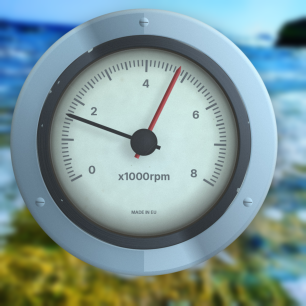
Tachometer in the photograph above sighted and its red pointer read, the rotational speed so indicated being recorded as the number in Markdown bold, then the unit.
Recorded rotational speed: **4800** rpm
